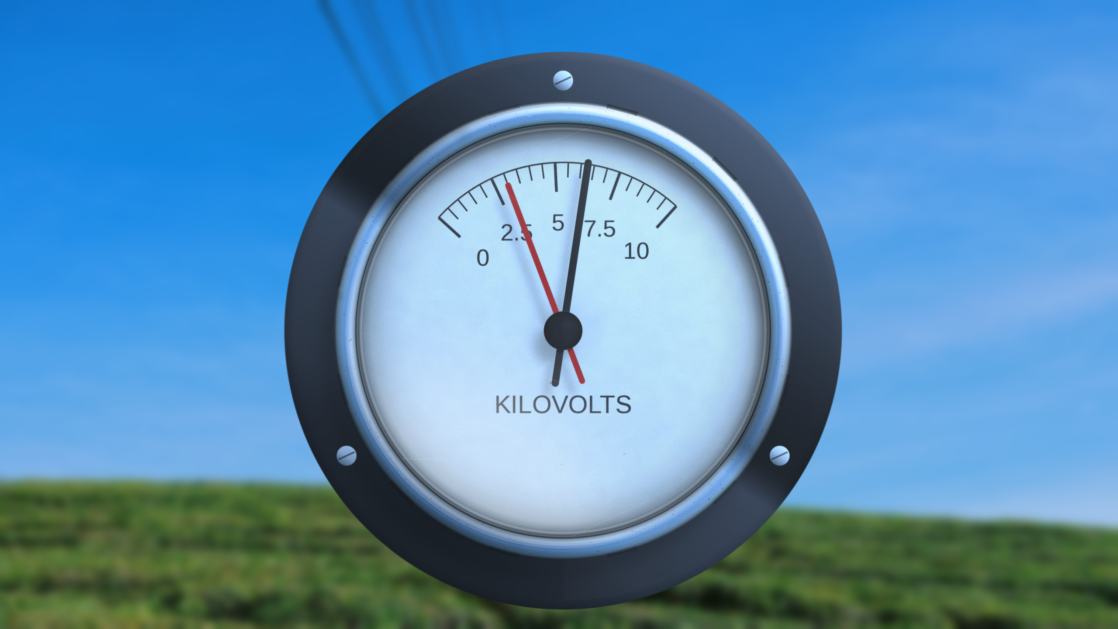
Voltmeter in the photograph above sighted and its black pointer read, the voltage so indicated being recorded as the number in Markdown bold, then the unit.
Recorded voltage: **6.25** kV
